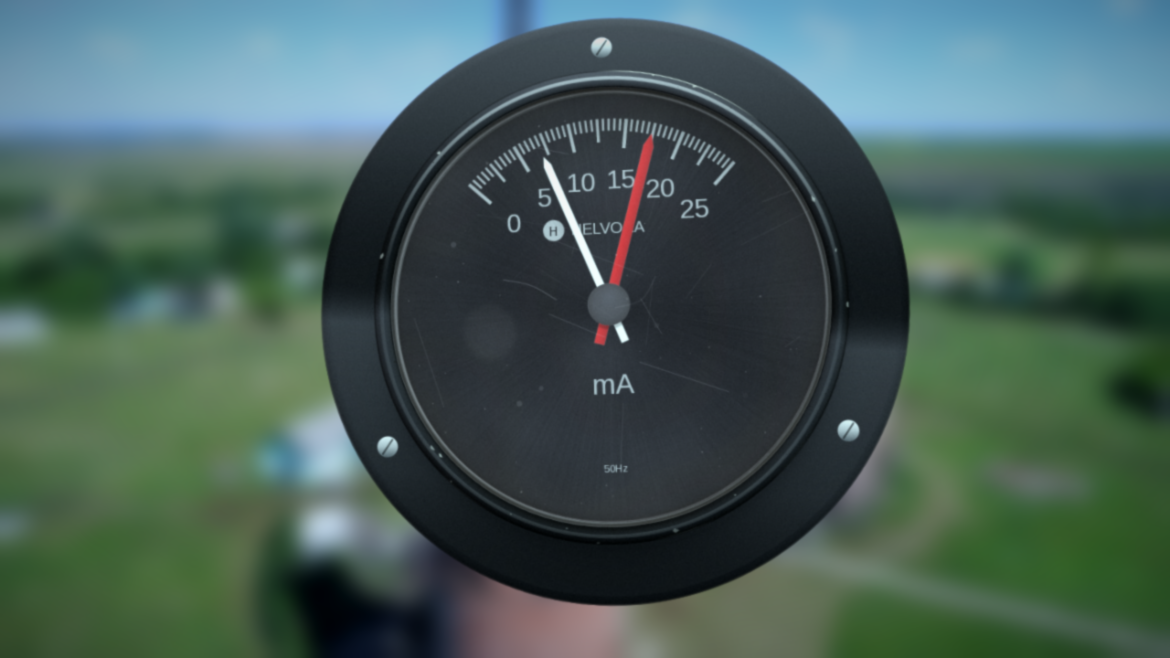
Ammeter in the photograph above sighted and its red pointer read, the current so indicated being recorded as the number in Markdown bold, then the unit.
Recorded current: **17.5** mA
